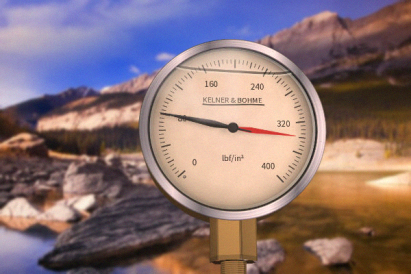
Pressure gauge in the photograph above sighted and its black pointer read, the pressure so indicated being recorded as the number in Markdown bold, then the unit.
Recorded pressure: **80** psi
